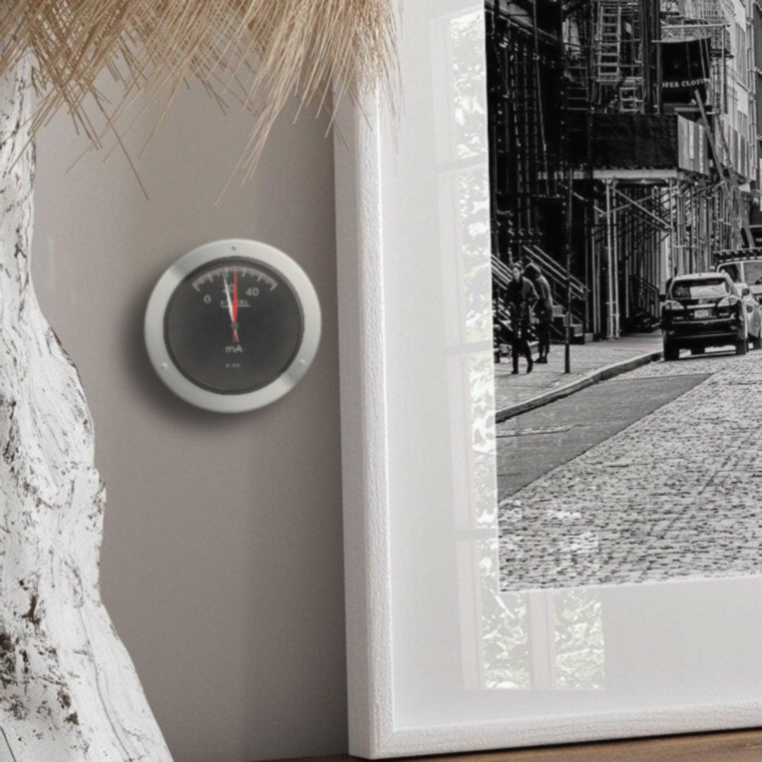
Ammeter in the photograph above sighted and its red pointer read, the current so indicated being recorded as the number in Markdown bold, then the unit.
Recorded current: **25** mA
